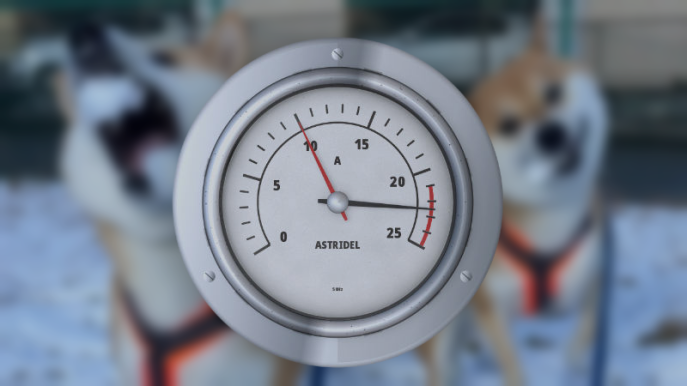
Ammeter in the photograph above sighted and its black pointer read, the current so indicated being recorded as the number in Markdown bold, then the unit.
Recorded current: **22.5** A
